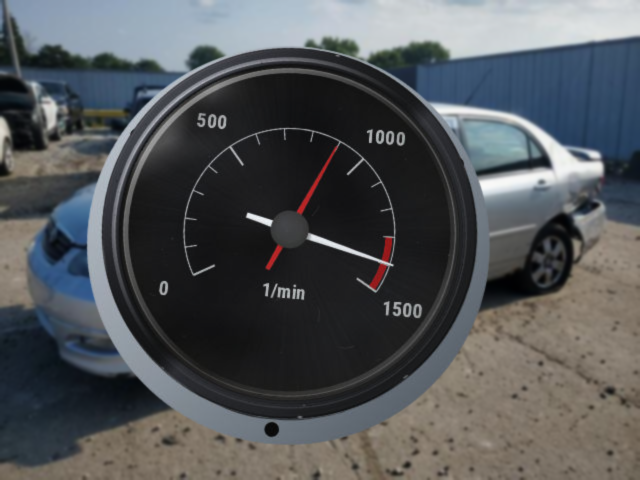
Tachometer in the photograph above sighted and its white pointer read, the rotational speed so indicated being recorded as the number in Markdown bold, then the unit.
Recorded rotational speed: **1400** rpm
